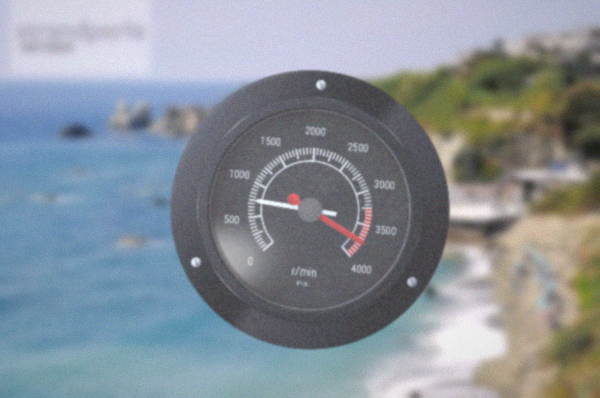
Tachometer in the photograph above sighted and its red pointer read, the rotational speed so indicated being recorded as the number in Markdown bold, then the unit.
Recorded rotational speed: **3750** rpm
